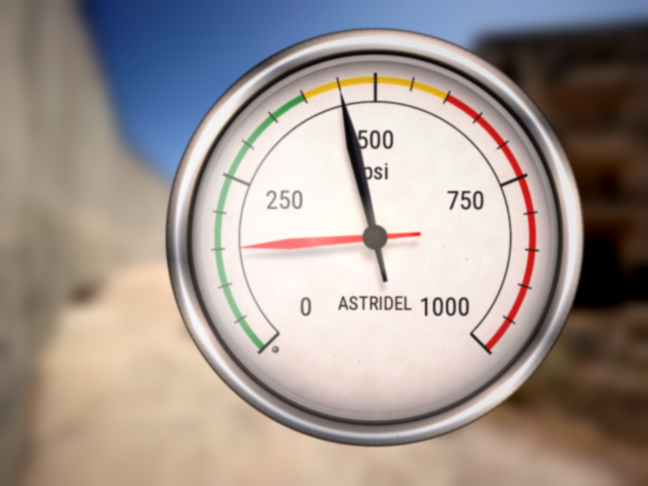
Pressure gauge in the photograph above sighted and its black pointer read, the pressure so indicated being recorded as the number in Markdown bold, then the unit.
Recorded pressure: **450** psi
